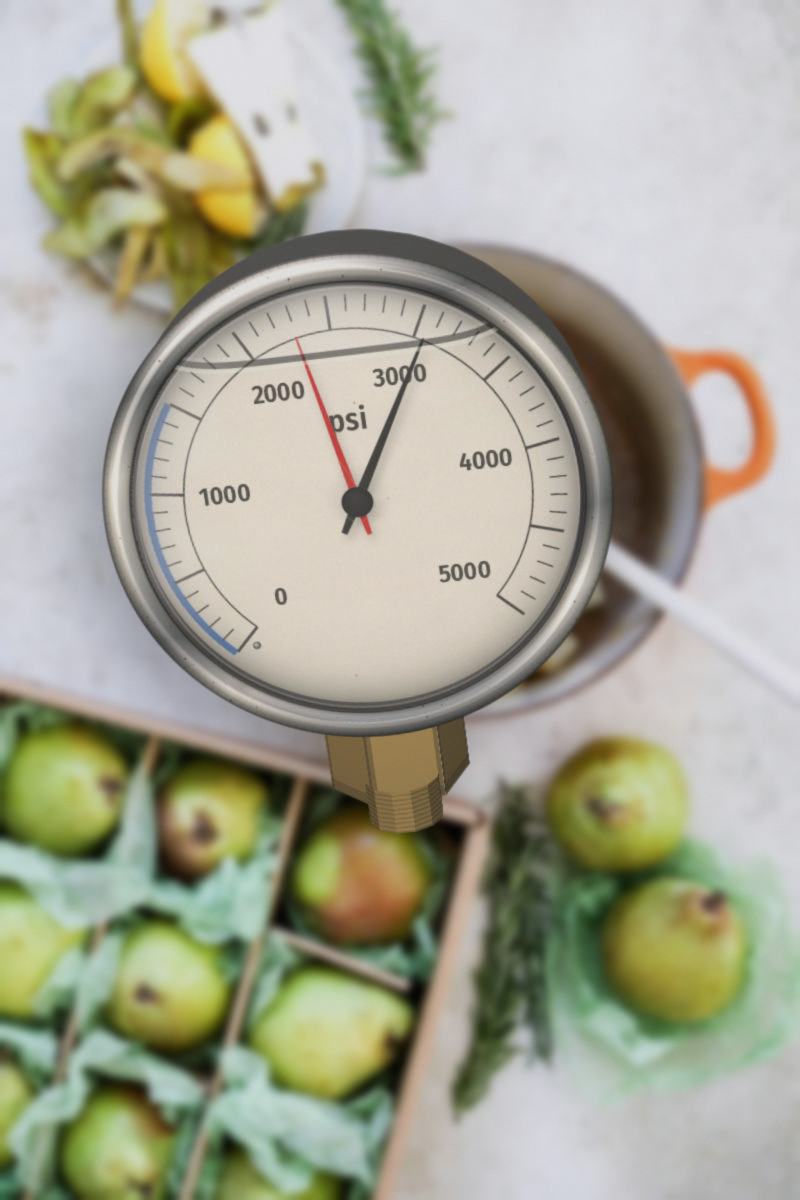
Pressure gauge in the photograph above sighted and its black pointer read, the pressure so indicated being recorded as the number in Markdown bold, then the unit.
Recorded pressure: **3050** psi
